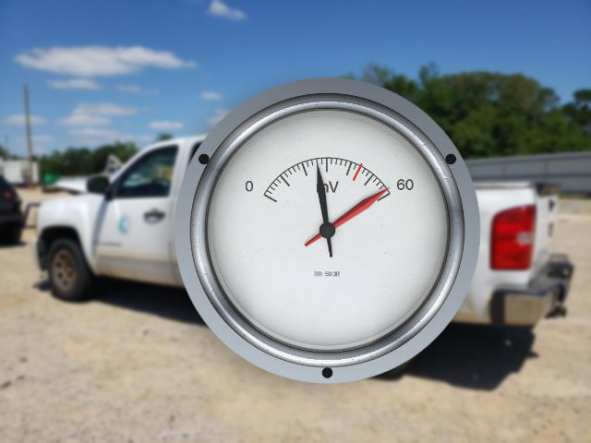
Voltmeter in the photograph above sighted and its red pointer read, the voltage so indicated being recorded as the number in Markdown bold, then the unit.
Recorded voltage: **58** mV
